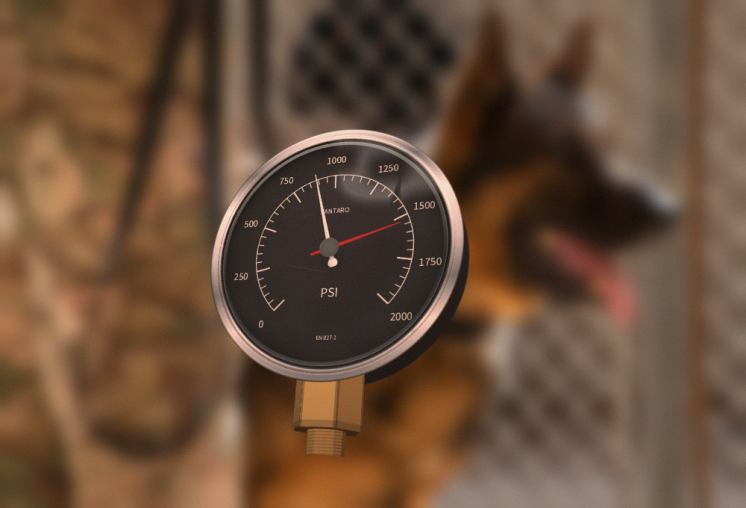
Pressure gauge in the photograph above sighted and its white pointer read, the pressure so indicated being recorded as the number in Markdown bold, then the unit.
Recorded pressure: **900** psi
